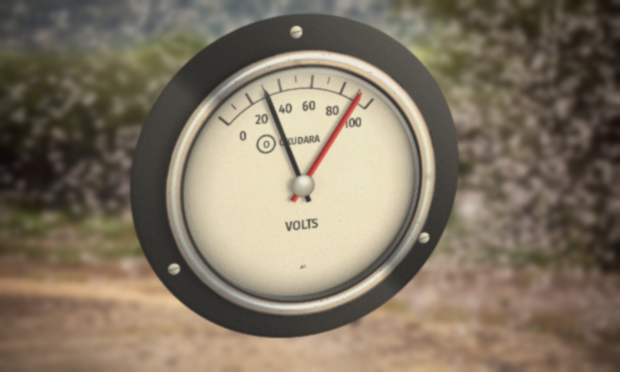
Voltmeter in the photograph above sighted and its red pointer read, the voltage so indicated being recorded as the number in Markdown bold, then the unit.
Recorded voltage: **90** V
